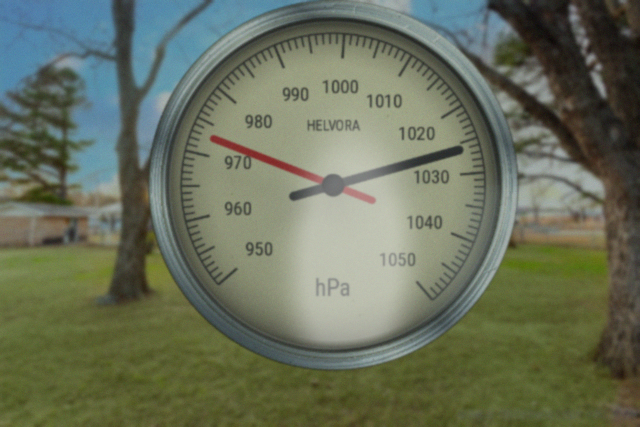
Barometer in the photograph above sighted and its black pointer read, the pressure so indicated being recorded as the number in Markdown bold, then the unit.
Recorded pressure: **1026** hPa
